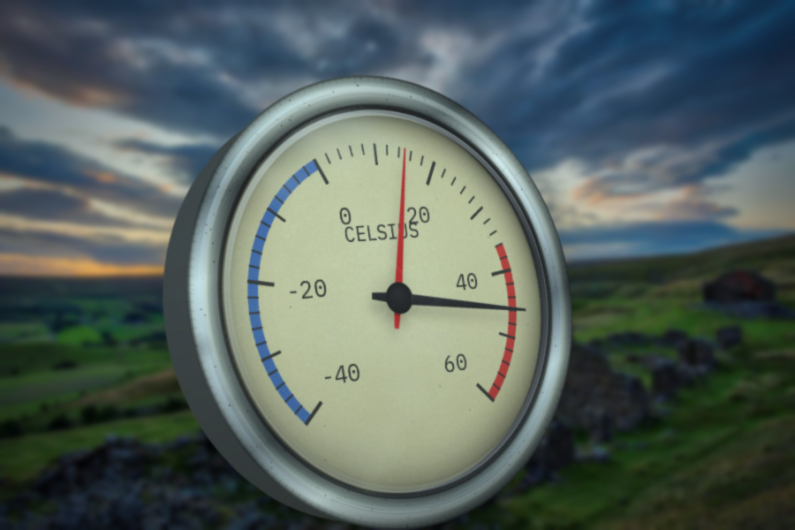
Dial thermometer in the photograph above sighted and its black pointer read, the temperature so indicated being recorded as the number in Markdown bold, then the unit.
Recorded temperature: **46** °C
